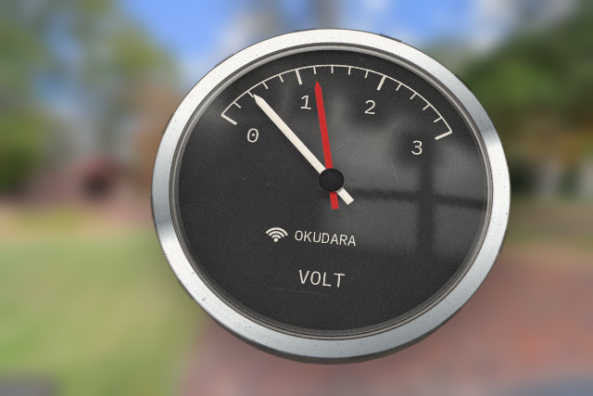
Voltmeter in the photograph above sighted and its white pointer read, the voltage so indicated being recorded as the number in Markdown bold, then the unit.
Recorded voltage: **0.4** V
